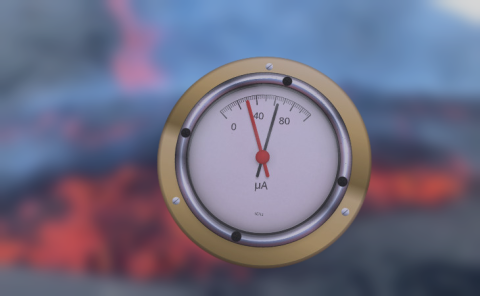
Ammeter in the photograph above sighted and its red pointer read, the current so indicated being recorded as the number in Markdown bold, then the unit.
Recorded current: **30** µA
